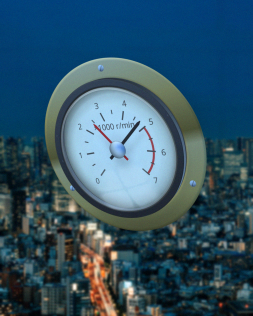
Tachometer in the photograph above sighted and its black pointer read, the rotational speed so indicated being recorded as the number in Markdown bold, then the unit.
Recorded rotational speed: **4750** rpm
